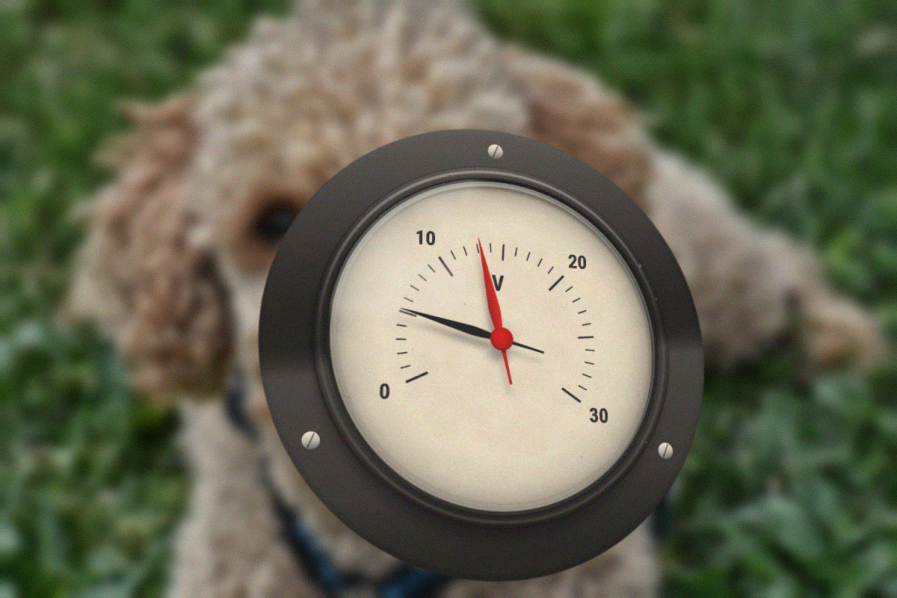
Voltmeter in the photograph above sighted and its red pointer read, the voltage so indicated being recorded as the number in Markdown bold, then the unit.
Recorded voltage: **13** V
